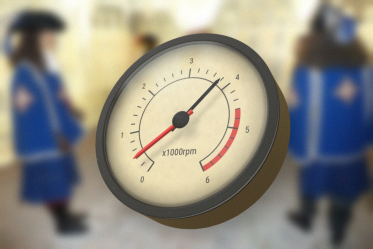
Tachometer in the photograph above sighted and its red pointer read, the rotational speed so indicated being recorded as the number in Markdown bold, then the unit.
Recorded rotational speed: **400** rpm
